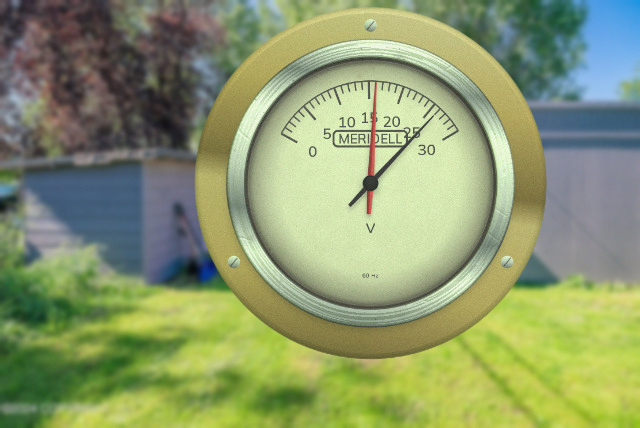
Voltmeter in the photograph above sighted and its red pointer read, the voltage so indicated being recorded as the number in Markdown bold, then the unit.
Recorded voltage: **16** V
